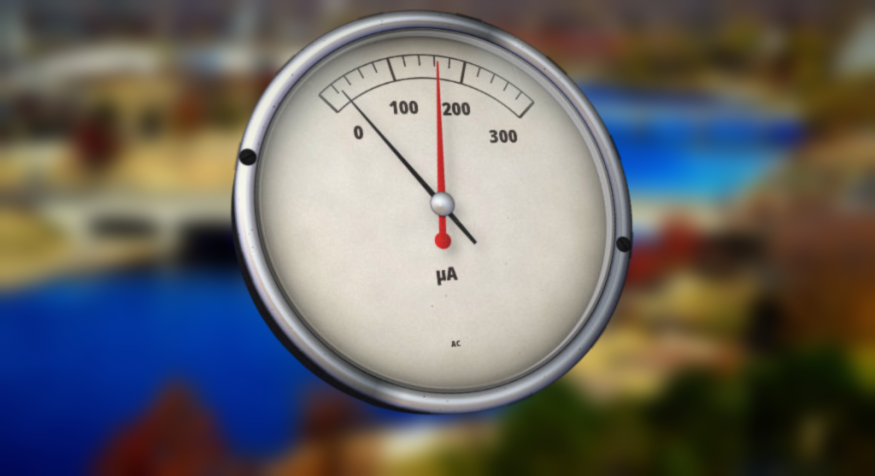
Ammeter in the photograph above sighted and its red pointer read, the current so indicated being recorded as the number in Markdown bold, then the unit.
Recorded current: **160** µA
